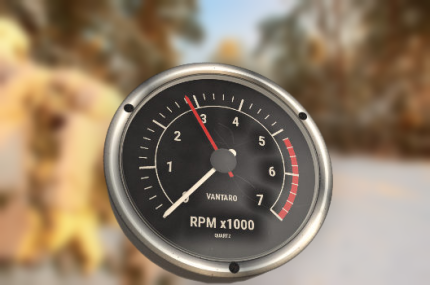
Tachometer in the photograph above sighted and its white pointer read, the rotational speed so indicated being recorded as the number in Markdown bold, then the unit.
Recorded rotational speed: **0** rpm
